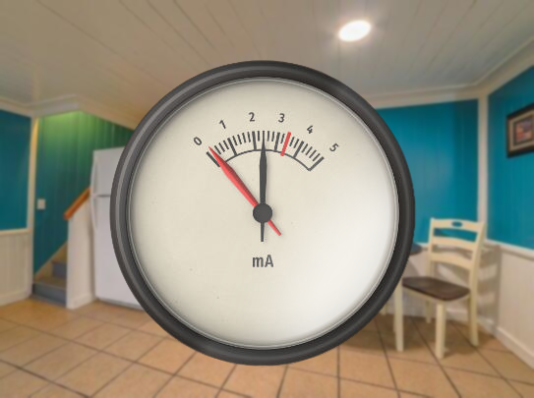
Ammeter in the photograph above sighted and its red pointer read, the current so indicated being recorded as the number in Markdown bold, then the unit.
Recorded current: **0.2** mA
